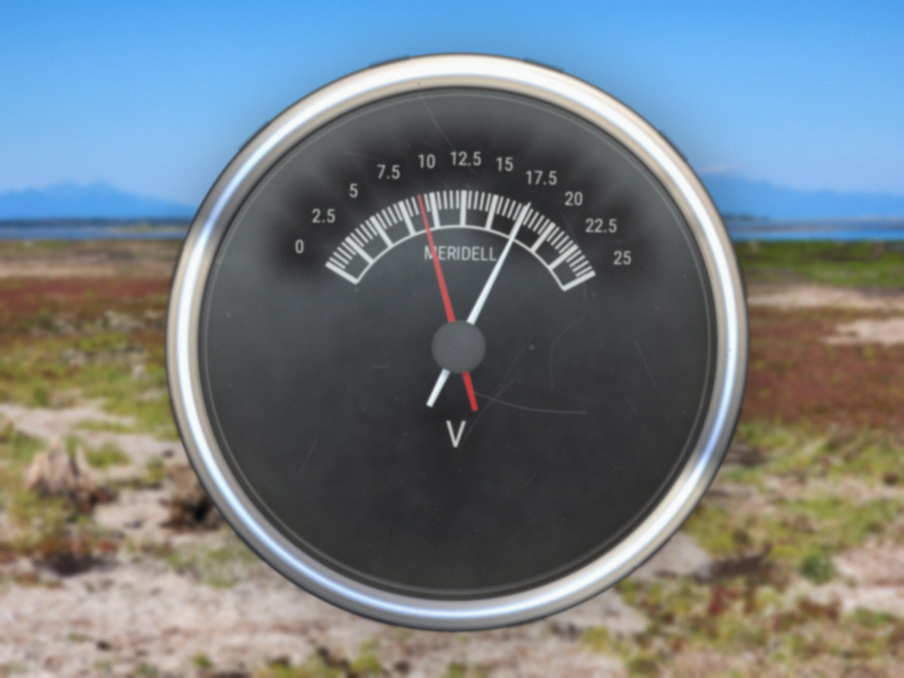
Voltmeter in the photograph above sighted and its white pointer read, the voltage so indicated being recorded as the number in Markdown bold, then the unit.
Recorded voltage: **17.5** V
